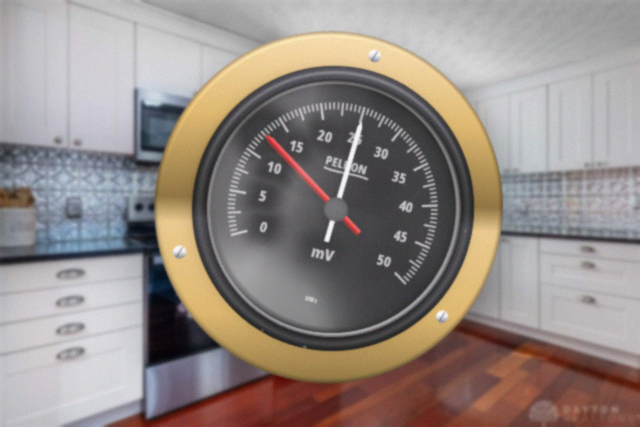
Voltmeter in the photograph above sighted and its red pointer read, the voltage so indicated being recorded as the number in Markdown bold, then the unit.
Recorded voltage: **12.5** mV
